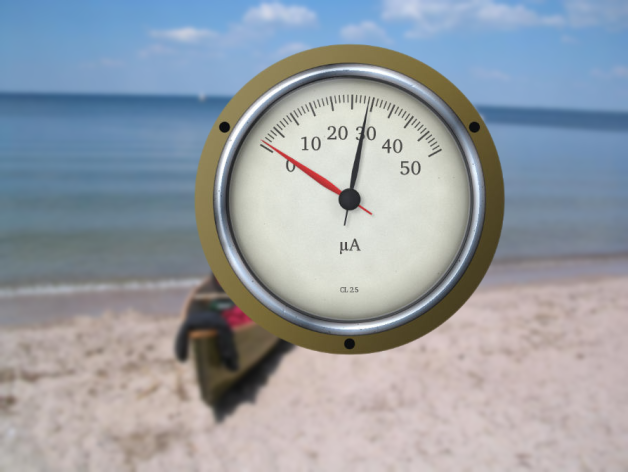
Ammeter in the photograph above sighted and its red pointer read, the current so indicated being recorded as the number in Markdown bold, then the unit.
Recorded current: **1** µA
